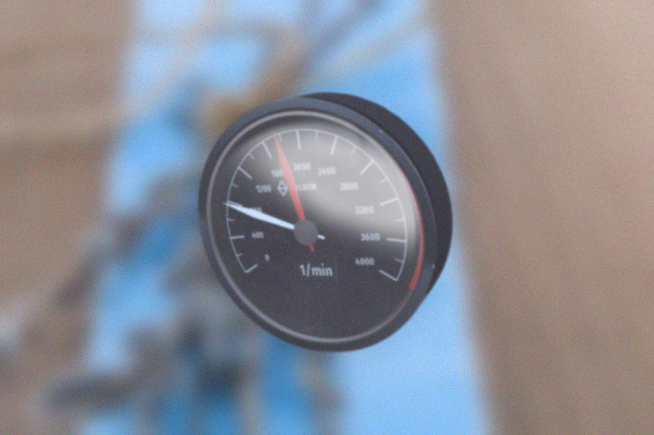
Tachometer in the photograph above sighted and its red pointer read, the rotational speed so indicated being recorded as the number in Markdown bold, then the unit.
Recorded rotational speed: **1800** rpm
